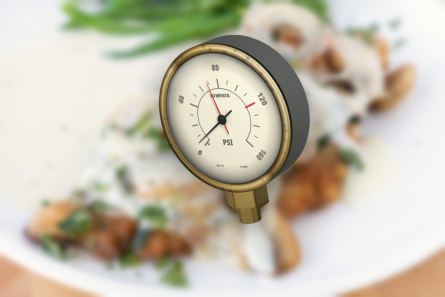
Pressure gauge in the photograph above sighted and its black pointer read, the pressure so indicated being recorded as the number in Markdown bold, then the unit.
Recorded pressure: **5** psi
